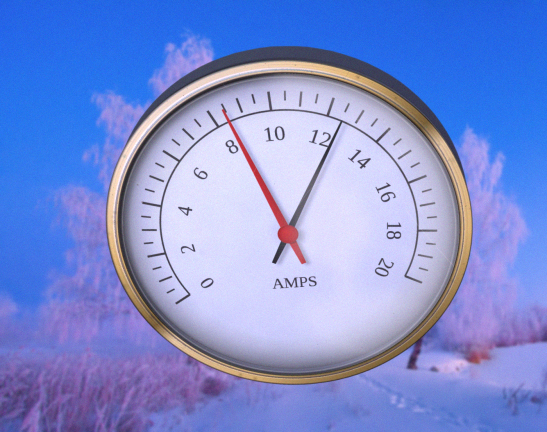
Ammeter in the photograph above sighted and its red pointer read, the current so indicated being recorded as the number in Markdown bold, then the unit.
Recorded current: **8.5** A
